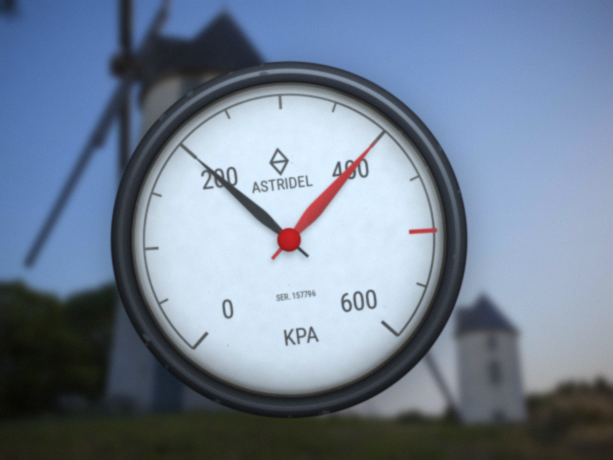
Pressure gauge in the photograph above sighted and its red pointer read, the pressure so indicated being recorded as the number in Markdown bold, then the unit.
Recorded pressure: **400** kPa
